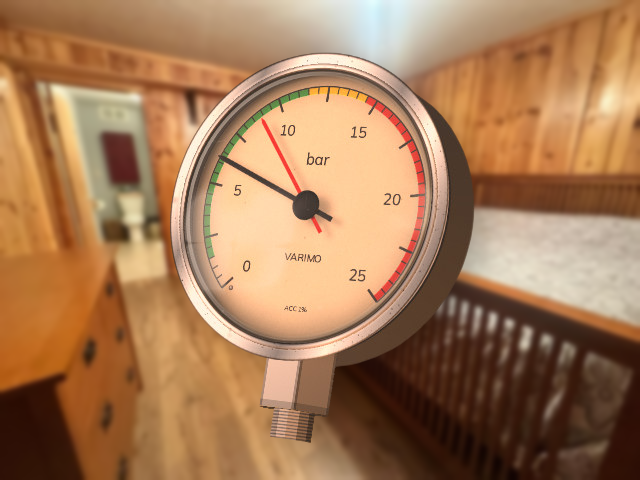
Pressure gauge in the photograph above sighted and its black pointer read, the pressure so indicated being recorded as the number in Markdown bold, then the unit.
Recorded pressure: **6.25** bar
